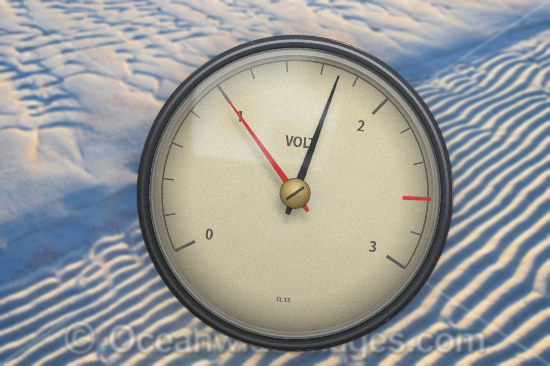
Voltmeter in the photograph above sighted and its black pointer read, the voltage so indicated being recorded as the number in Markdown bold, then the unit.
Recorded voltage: **1.7** V
